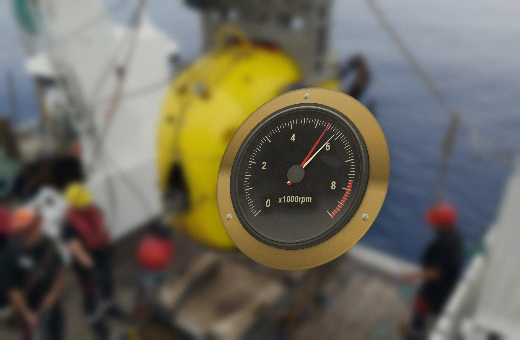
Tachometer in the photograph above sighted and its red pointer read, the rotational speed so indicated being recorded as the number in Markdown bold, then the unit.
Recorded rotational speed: **5500** rpm
